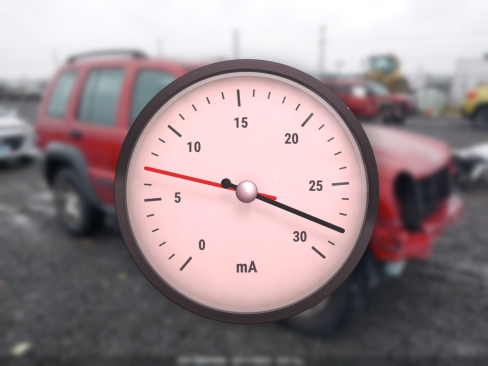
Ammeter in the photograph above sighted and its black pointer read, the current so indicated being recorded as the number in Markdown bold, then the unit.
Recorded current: **28** mA
